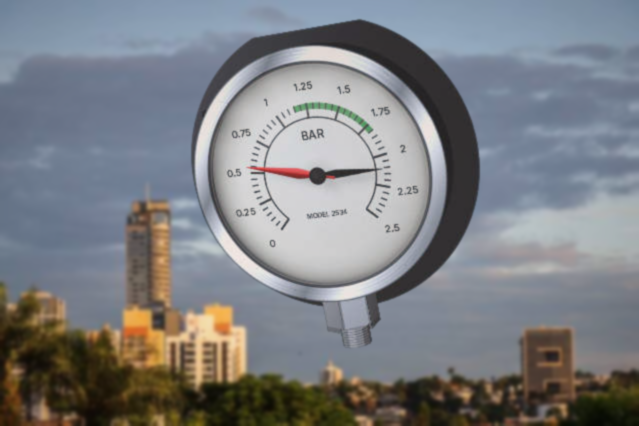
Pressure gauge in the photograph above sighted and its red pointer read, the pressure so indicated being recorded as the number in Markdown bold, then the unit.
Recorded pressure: **0.55** bar
